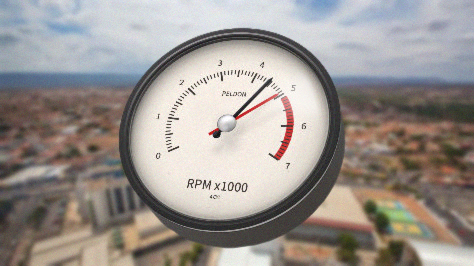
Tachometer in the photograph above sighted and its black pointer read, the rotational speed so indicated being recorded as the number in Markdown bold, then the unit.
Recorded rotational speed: **4500** rpm
